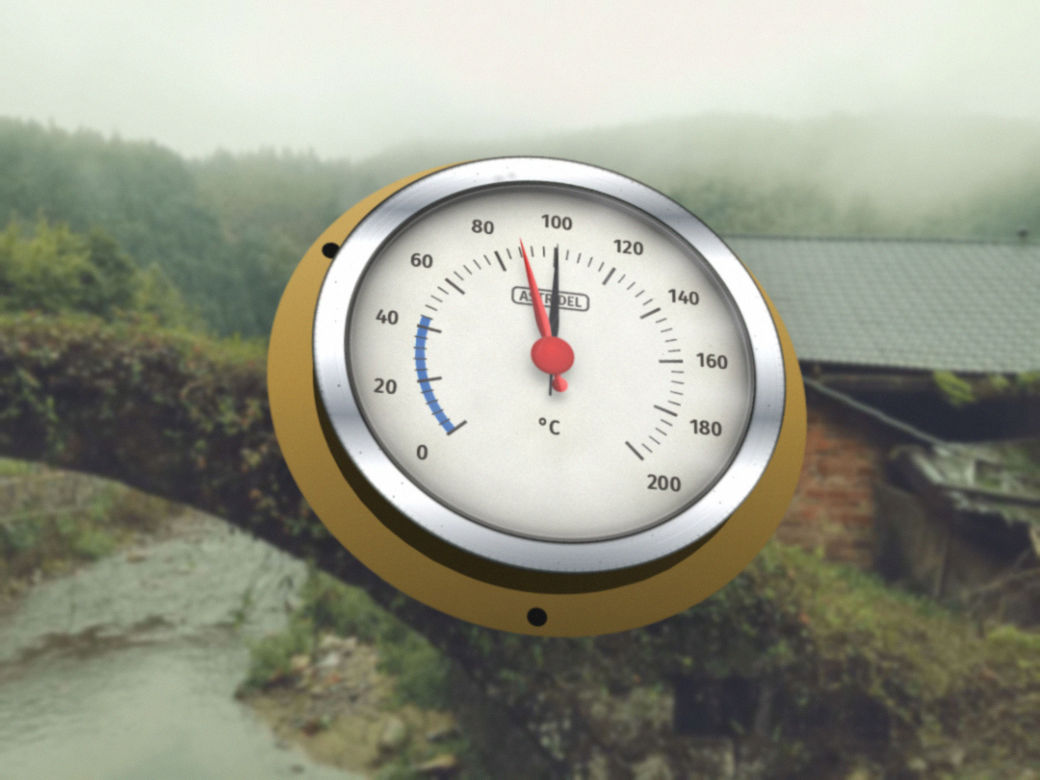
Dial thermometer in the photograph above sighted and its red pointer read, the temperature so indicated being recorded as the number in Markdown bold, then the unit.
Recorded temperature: **88** °C
